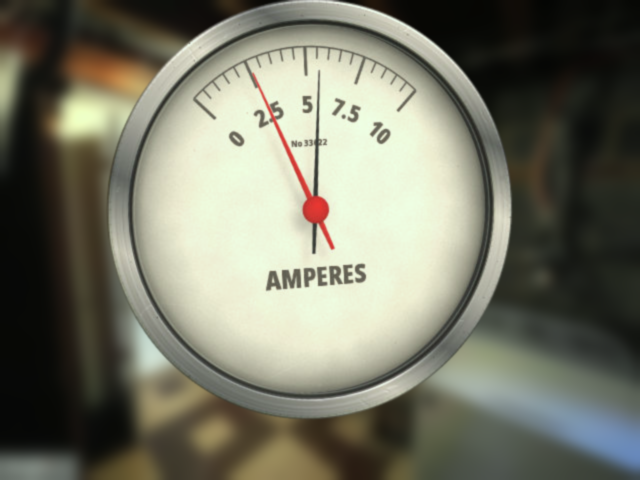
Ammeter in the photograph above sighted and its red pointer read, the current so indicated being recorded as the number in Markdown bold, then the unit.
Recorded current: **2.5** A
